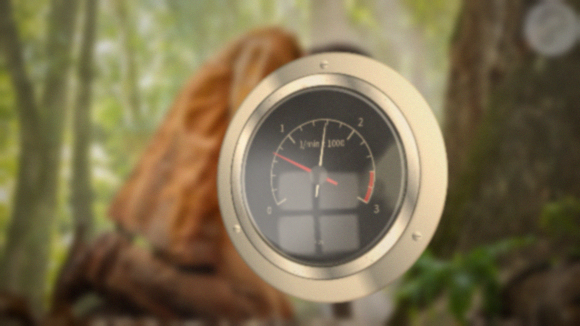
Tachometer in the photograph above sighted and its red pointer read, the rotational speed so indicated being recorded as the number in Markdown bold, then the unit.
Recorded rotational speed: **700** rpm
